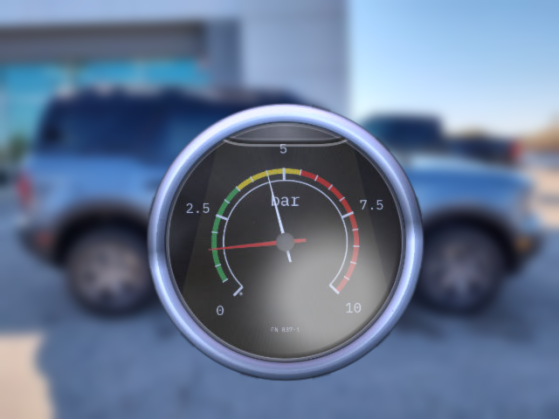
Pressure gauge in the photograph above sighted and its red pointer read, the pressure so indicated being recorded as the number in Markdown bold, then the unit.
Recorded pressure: **1.5** bar
